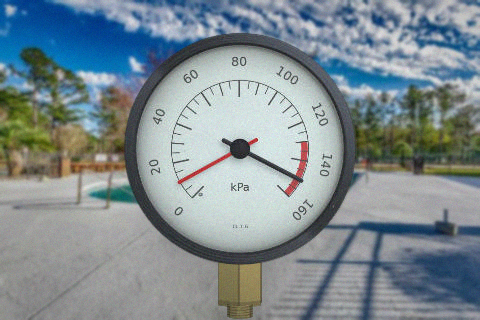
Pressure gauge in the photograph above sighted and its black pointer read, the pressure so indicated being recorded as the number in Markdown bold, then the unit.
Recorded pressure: **150** kPa
